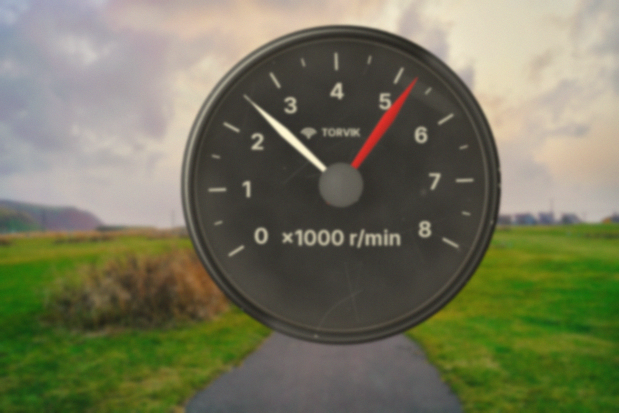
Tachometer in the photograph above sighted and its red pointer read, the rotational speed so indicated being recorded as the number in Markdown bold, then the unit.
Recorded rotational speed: **5250** rpm
